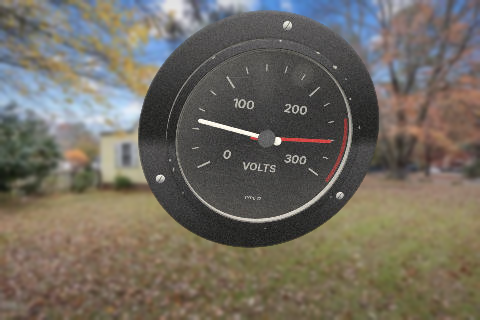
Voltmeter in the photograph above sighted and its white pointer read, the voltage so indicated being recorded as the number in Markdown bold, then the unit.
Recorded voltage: **50** V
